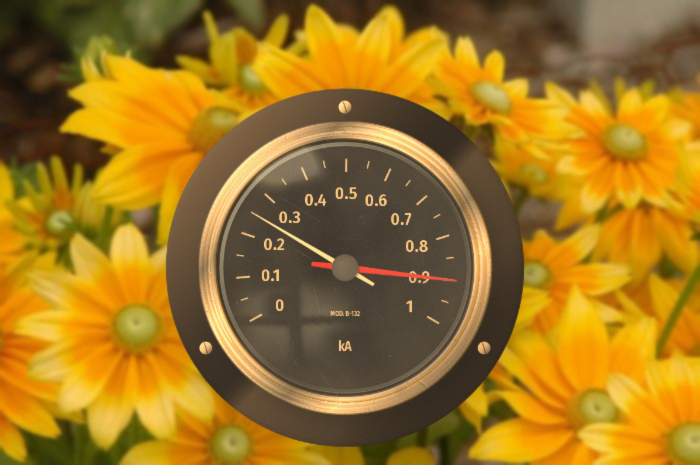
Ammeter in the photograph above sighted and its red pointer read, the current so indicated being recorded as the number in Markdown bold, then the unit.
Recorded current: **0.9** kA
